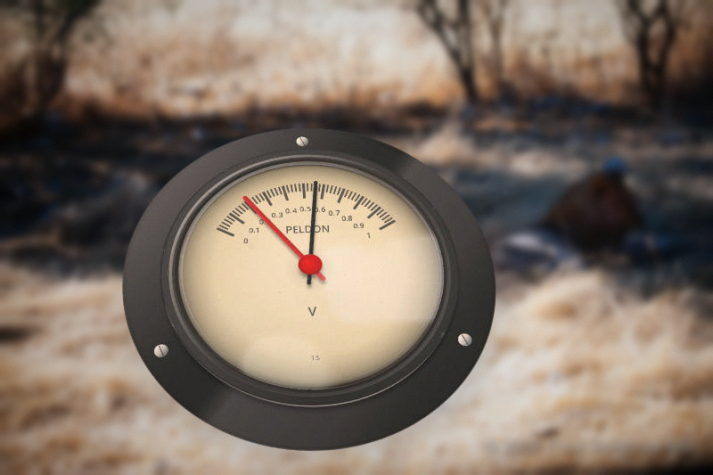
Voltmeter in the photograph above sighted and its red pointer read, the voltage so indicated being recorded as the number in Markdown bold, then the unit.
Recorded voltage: **0.2** V
